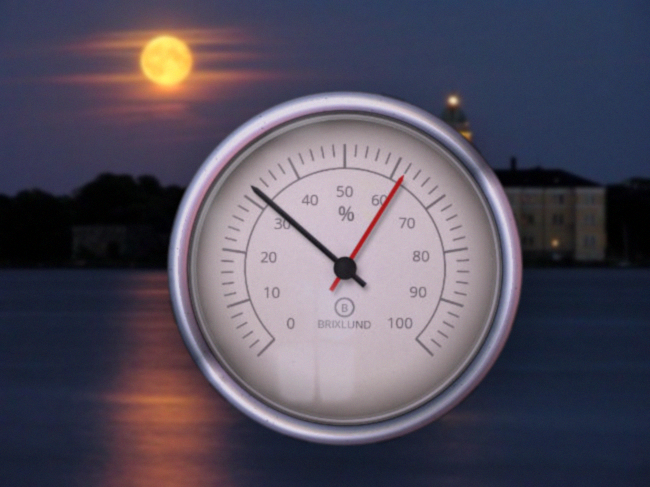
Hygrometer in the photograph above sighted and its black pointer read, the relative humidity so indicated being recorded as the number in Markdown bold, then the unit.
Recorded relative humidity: **32** %
